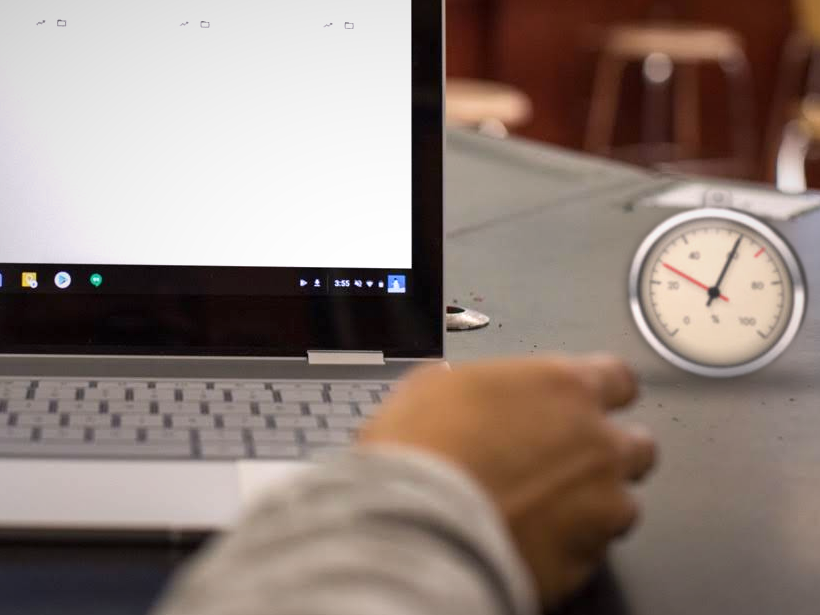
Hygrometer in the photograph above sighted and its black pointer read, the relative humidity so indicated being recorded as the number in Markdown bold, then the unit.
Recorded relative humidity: **60** %
